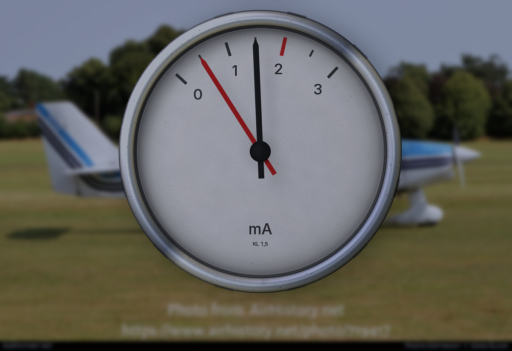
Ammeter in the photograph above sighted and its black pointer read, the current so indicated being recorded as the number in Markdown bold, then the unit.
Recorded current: **1.5** mA
